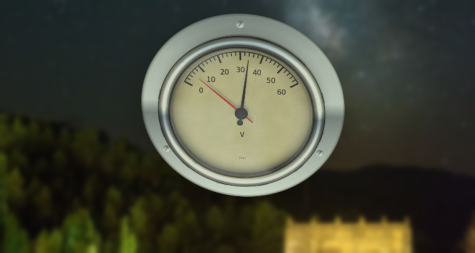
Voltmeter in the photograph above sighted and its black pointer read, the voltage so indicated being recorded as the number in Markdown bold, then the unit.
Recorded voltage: **34** V
